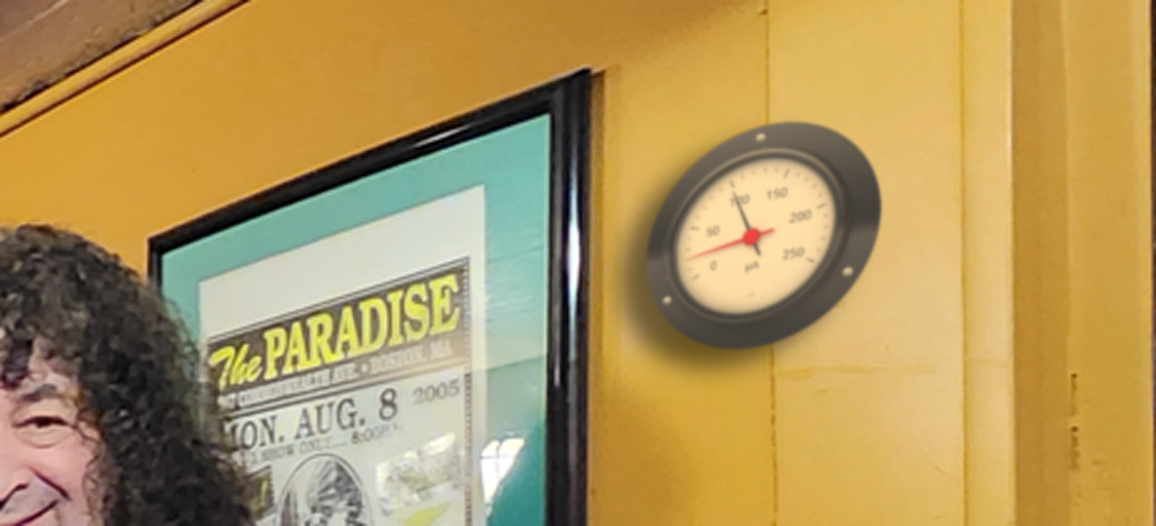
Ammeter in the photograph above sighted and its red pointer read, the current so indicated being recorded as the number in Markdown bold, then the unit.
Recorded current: **20** µA
